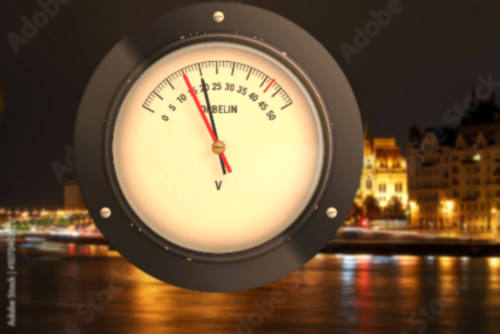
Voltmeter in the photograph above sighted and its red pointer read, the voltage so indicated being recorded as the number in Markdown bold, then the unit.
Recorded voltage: **15** V
